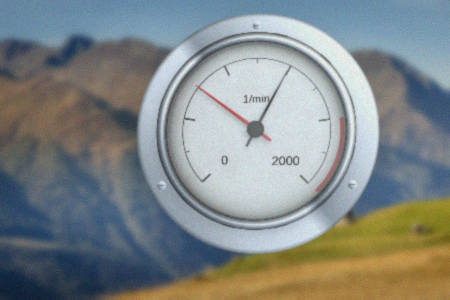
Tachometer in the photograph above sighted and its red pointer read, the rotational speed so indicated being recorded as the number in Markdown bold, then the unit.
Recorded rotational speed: **600** rpm
